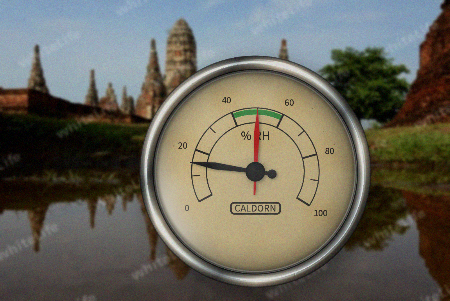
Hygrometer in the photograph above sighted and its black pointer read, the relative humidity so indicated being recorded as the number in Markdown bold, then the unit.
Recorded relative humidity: **15** %
